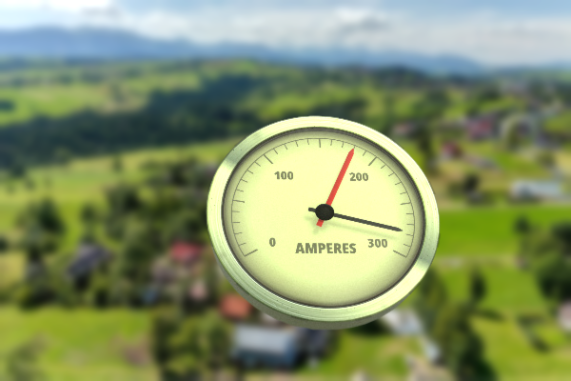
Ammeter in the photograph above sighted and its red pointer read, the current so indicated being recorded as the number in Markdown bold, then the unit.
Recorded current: **180** A
